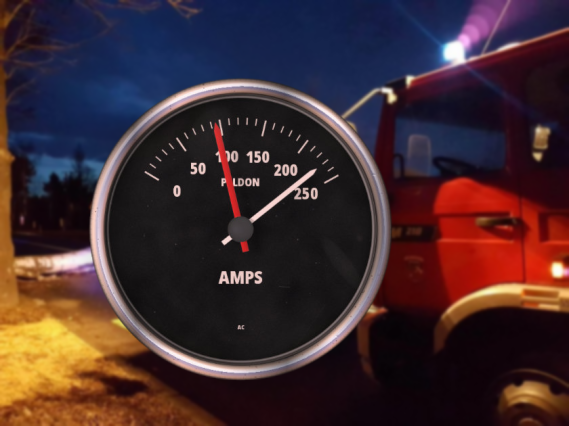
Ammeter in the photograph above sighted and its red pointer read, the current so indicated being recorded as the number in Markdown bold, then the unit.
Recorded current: **95** A
